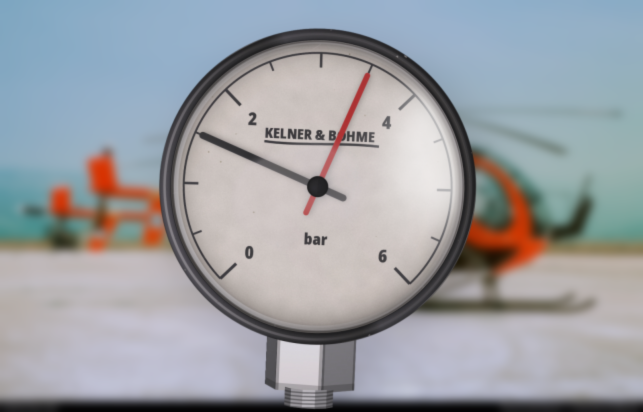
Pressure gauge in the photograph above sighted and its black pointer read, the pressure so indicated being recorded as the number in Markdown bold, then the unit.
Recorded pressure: **1.5** bar
